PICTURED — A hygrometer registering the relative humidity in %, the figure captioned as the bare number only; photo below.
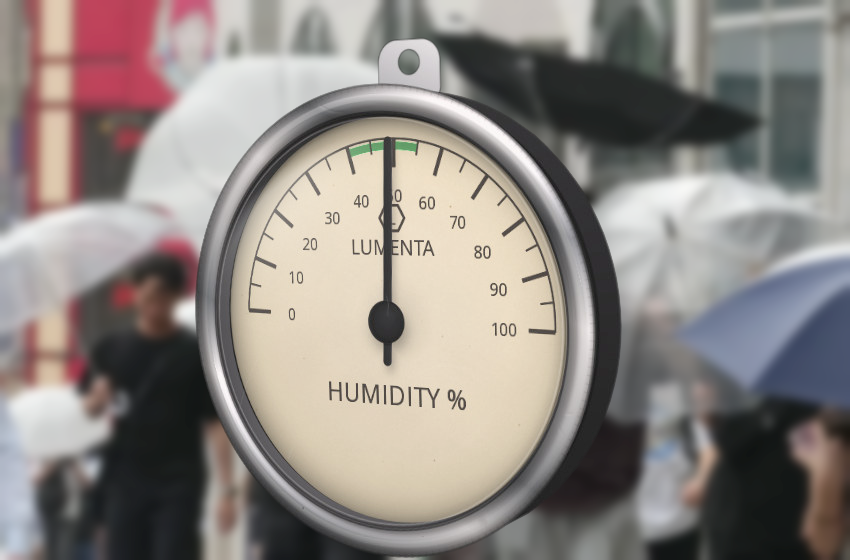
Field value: 50
